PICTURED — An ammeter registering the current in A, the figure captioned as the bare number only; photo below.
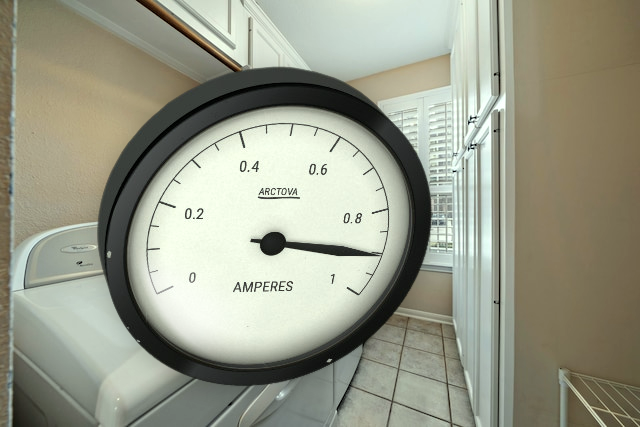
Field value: 0.9
